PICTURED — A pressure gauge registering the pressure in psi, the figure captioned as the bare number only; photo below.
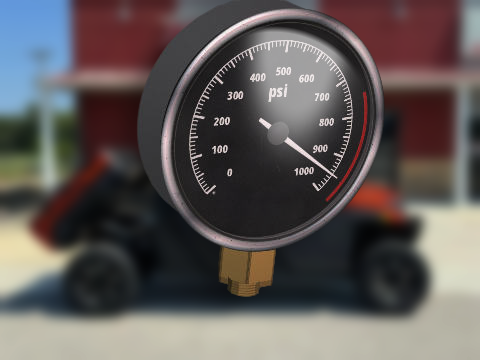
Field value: 950
